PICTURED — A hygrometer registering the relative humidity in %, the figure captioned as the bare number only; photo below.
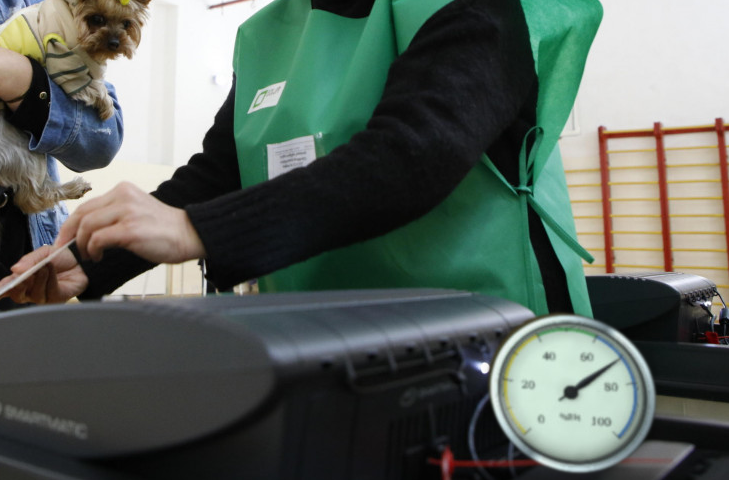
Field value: 70
